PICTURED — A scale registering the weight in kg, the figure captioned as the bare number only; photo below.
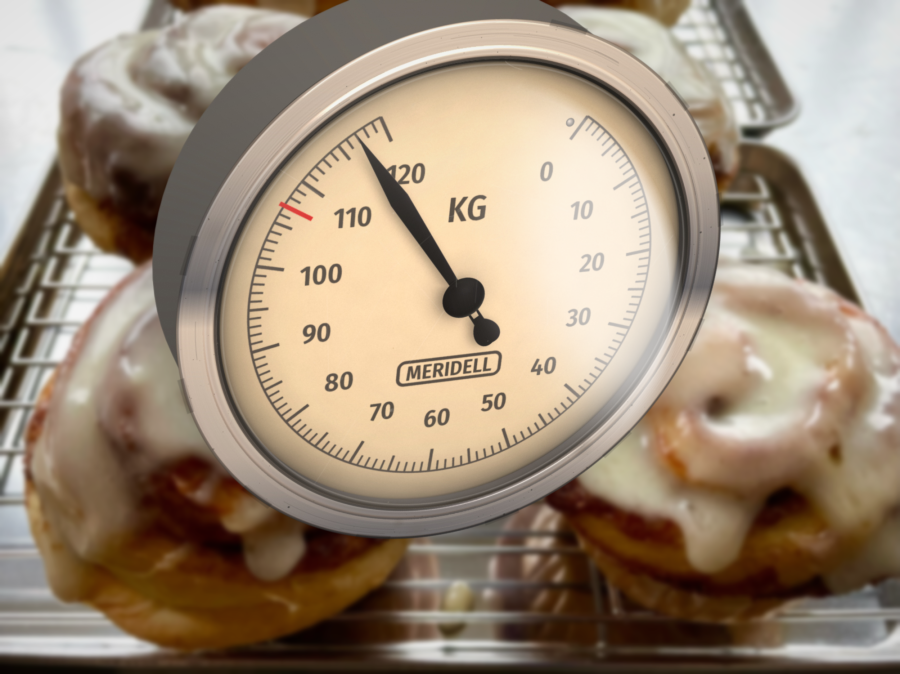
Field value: 117
